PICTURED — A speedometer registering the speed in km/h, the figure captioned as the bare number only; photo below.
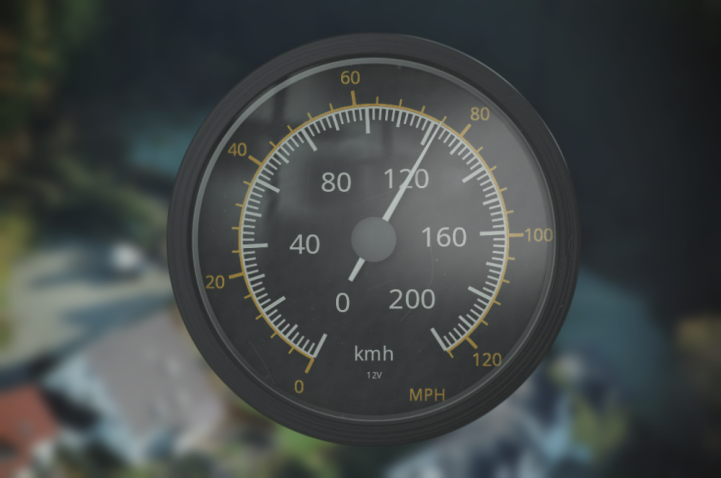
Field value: 122
